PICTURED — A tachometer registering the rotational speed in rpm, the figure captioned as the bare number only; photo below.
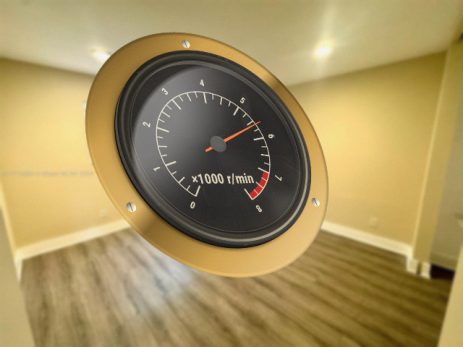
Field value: 5625
